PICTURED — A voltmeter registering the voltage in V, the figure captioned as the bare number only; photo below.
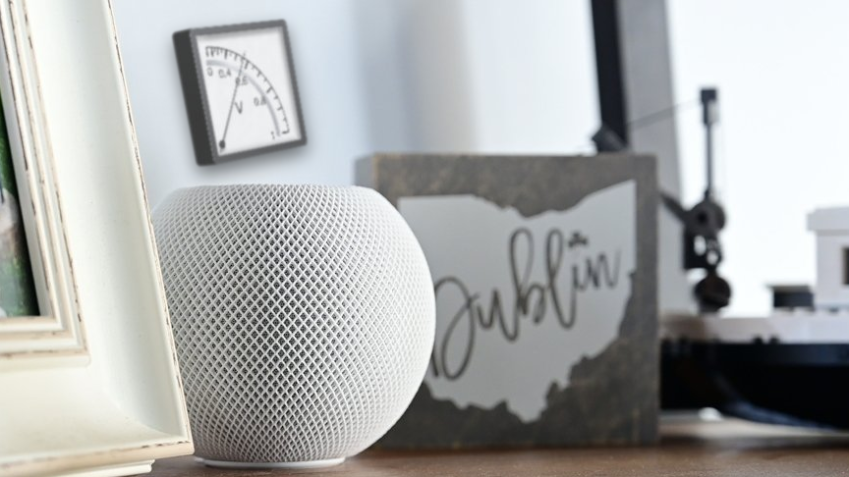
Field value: 0.55
